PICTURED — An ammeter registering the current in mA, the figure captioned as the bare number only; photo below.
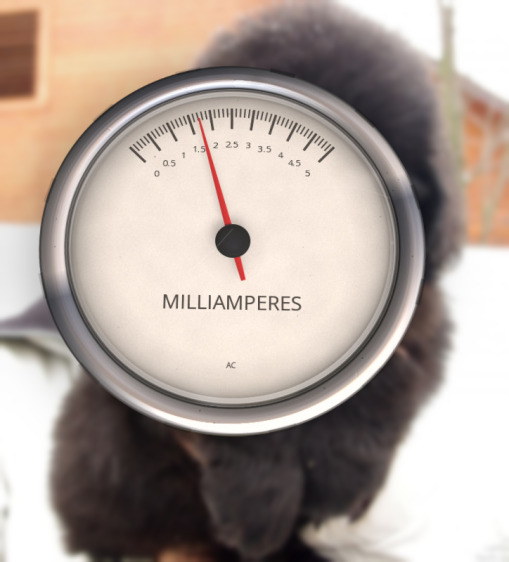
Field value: 1.7
